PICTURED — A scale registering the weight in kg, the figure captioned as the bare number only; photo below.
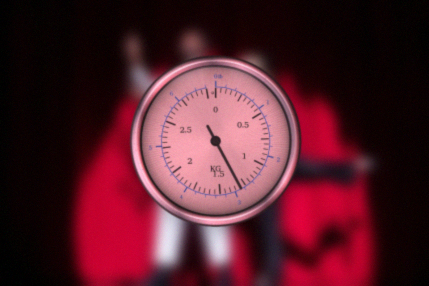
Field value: 1.3
